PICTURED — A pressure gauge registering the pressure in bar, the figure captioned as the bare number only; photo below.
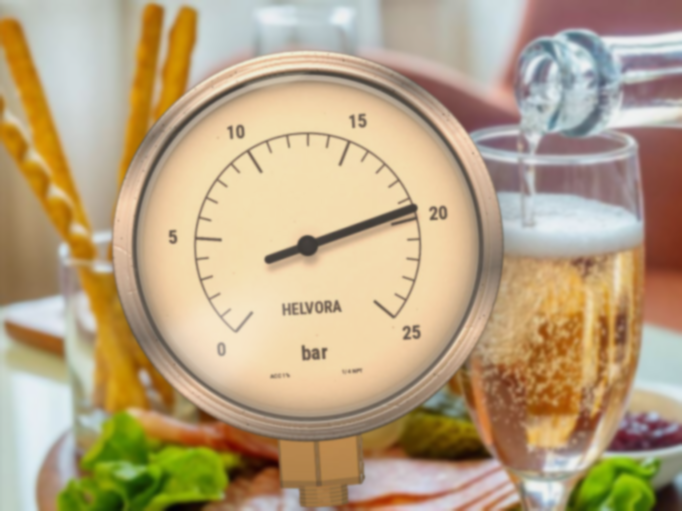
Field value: 19.5
